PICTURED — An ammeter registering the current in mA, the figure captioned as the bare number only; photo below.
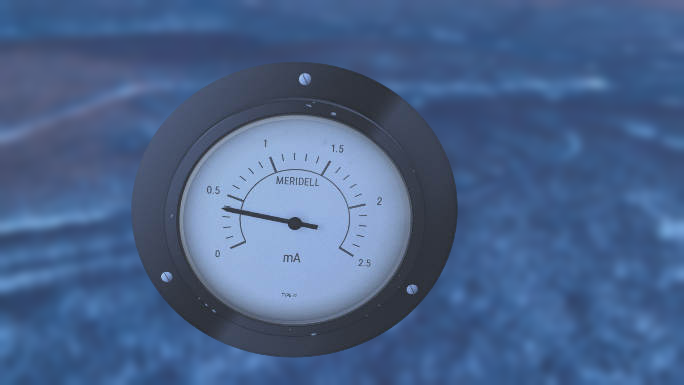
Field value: 0.4
